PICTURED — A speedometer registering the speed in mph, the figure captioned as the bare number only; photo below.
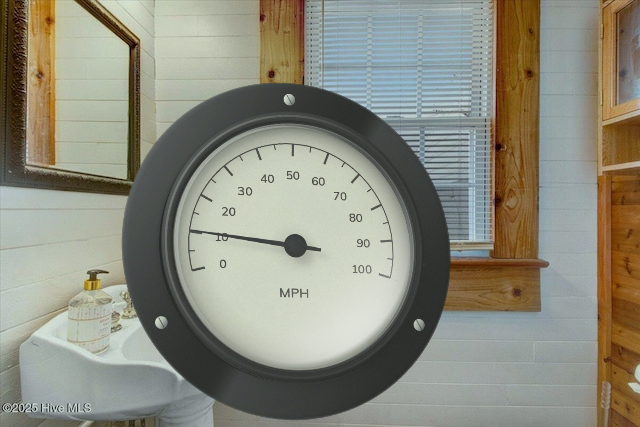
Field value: 10
